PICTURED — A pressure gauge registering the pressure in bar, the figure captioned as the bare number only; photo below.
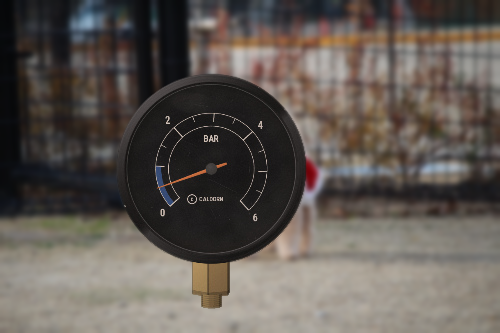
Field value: 0.5
